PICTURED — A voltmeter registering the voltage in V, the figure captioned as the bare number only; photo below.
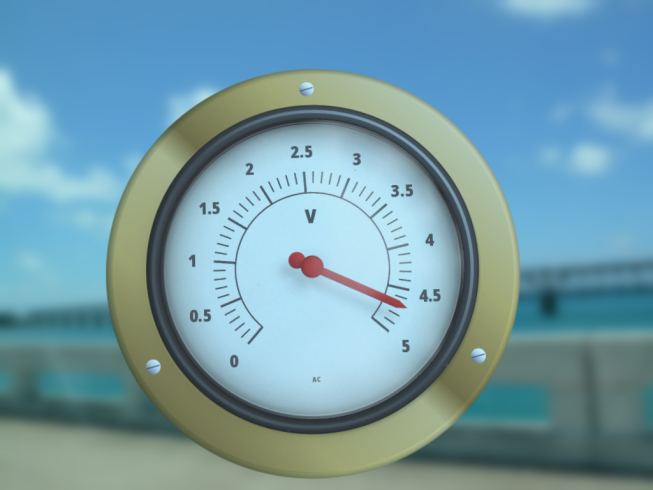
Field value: 4.7
